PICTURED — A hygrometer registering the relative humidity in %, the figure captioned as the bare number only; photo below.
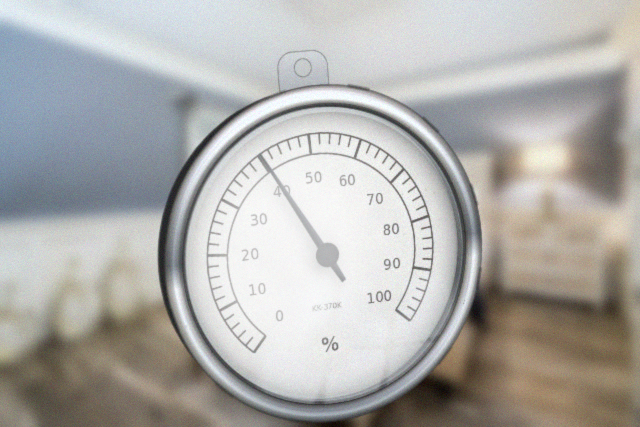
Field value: 40
